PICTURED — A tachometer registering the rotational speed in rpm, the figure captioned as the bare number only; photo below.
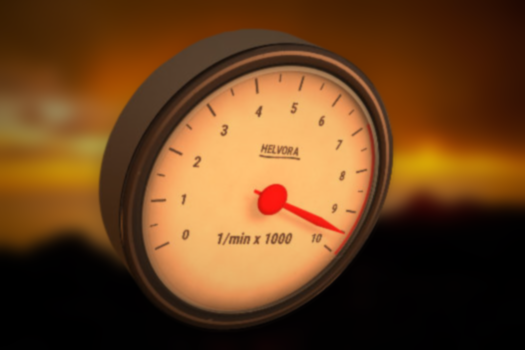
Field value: 9500
